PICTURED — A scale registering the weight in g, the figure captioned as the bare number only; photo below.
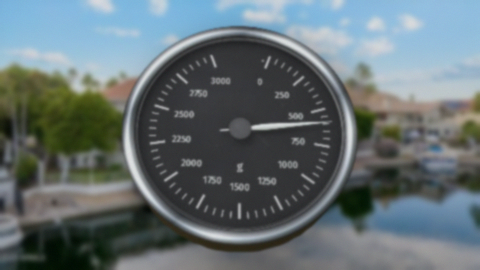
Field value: 600
